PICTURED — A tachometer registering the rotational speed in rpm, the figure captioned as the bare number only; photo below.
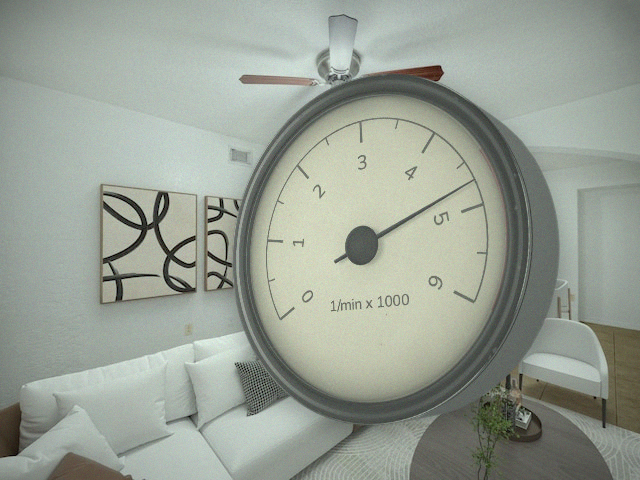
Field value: 4750
